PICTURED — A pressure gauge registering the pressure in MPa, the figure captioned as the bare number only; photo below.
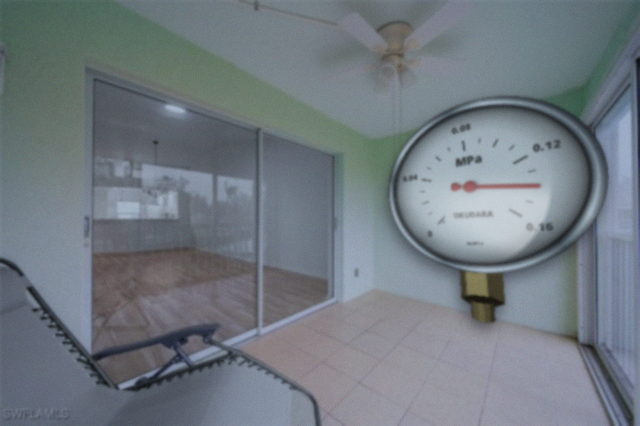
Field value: 0.14
